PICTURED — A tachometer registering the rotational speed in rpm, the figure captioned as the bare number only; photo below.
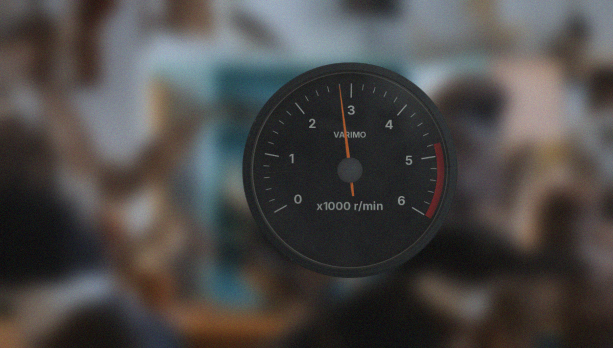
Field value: 2800
